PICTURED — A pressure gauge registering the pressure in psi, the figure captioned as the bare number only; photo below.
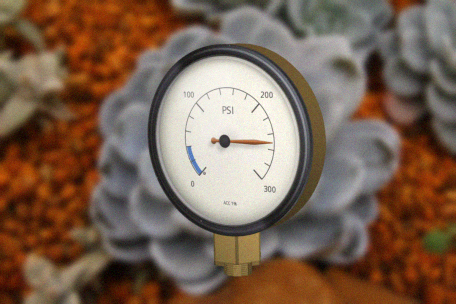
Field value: 250
